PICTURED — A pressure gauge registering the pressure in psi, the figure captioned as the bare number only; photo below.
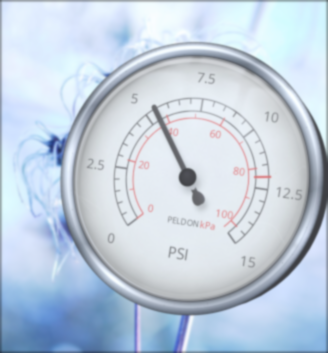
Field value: 5.5
